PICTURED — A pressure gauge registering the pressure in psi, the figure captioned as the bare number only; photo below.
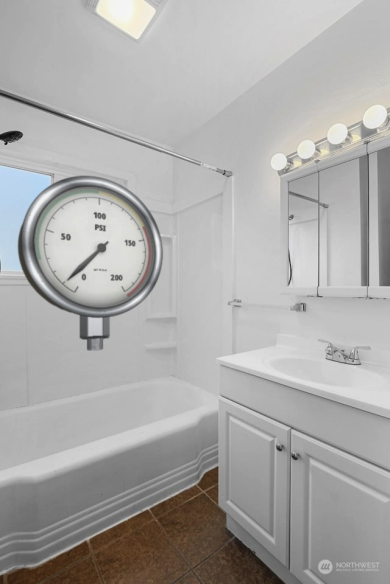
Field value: 10
